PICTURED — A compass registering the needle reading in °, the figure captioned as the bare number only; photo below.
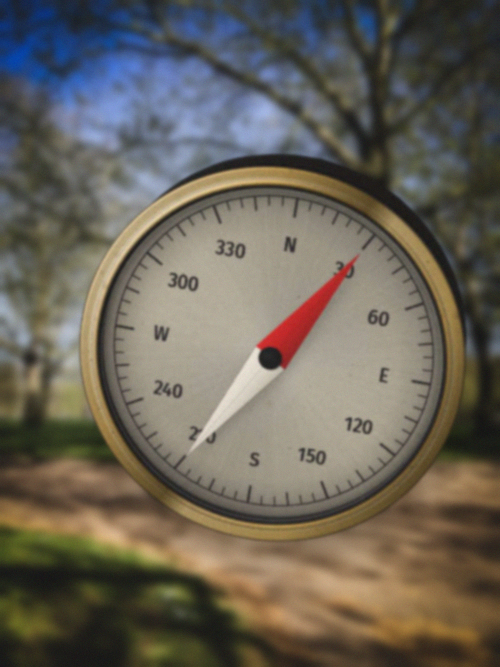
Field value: 30
